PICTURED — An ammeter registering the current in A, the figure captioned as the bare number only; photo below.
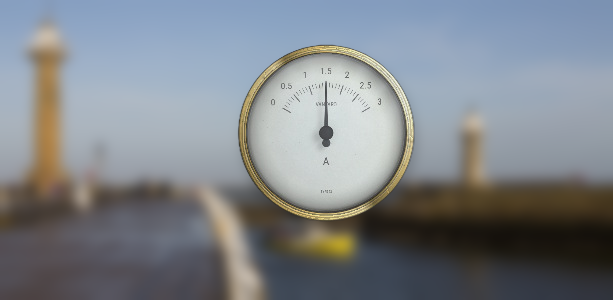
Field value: 1.5
